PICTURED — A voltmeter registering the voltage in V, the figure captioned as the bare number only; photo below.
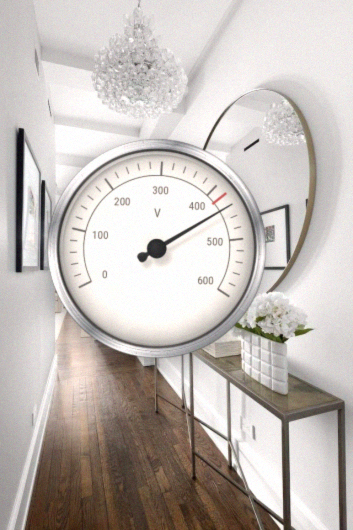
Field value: 440
